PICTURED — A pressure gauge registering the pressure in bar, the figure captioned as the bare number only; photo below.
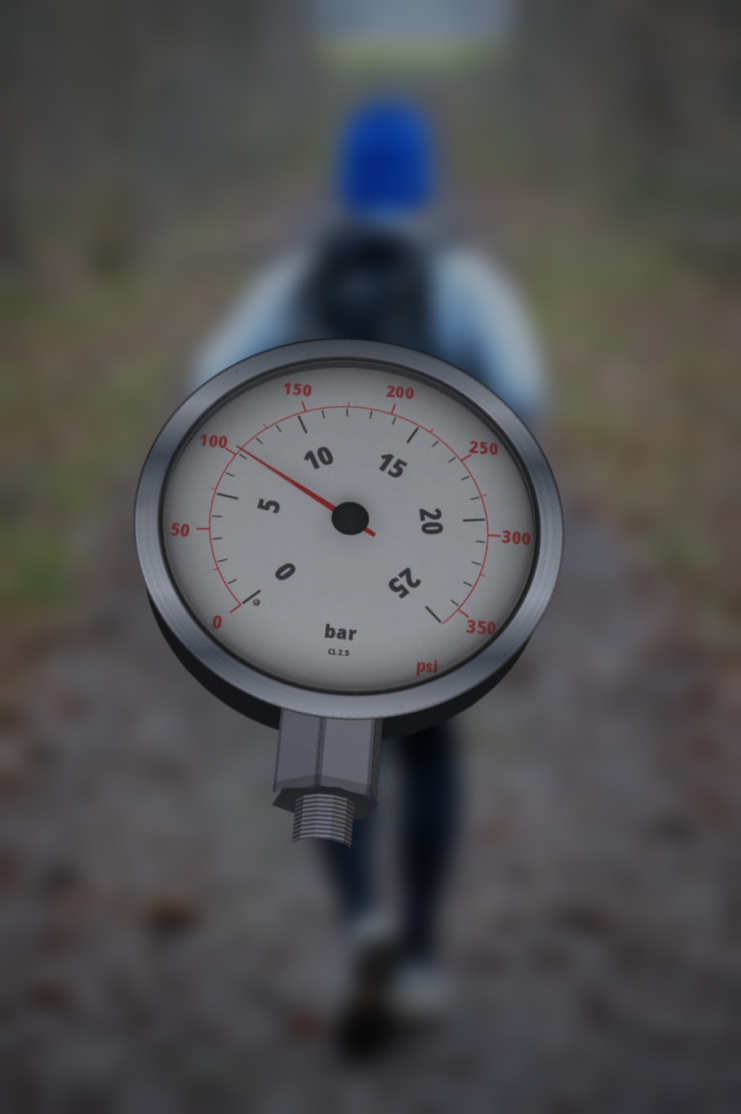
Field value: 7
